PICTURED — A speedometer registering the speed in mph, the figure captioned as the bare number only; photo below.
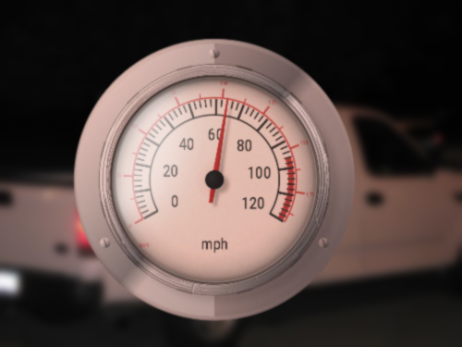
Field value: 64
